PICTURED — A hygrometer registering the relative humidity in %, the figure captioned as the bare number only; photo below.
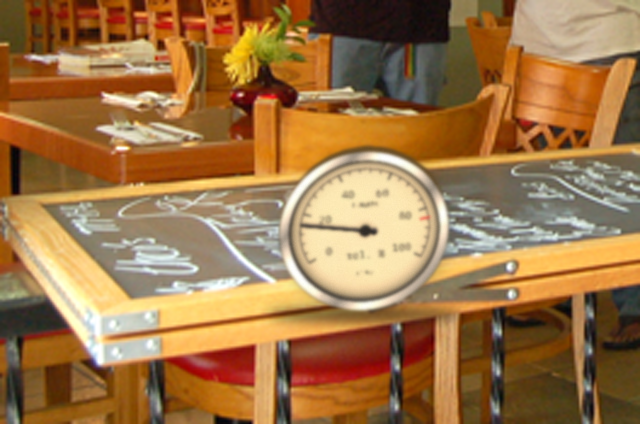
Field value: 16
